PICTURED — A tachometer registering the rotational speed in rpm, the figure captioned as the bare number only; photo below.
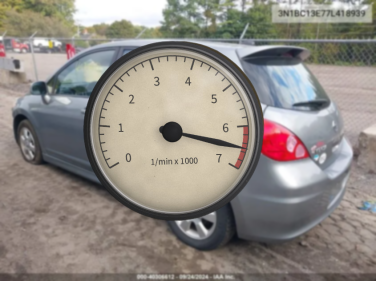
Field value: 6500
